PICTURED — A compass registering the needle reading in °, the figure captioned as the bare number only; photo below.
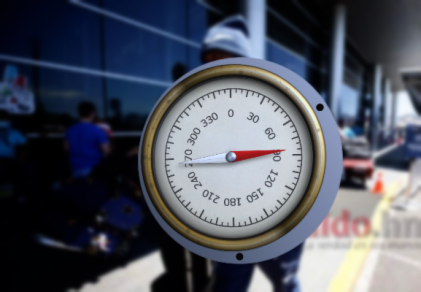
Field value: 85
